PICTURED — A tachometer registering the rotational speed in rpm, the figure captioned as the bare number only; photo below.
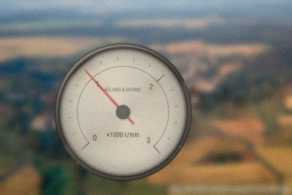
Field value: 1000
